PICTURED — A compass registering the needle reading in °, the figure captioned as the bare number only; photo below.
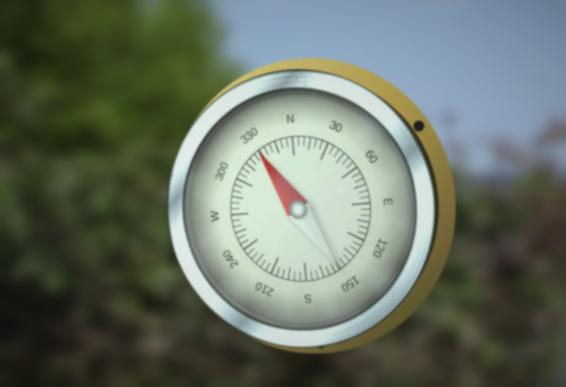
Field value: 330
